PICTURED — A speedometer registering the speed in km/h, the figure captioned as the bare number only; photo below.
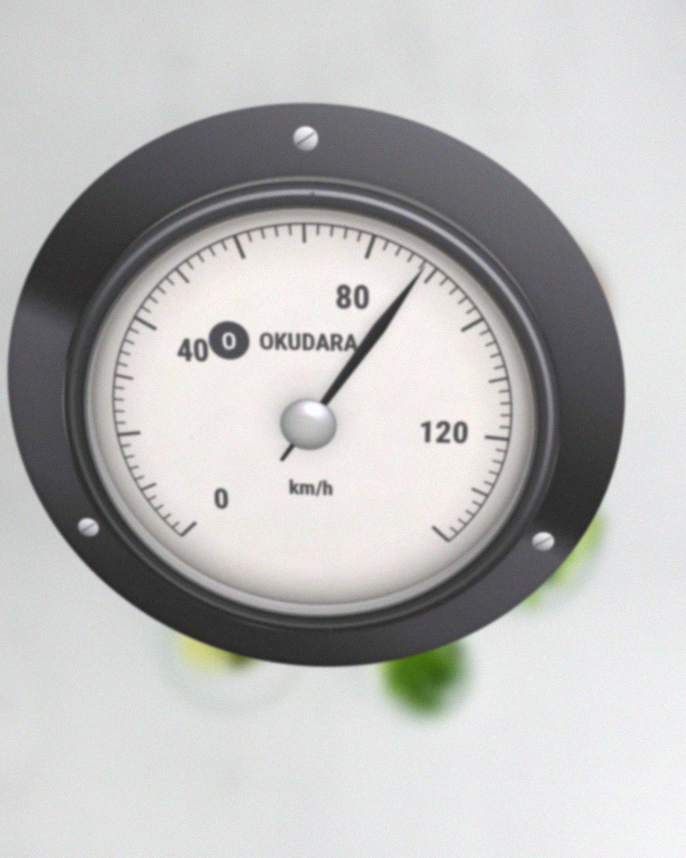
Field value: 88
